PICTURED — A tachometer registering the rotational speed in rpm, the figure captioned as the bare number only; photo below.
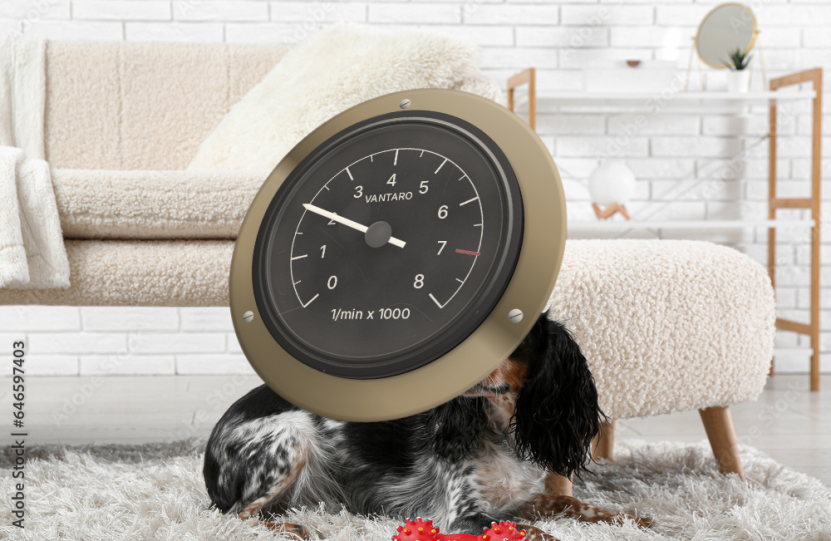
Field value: 2000
